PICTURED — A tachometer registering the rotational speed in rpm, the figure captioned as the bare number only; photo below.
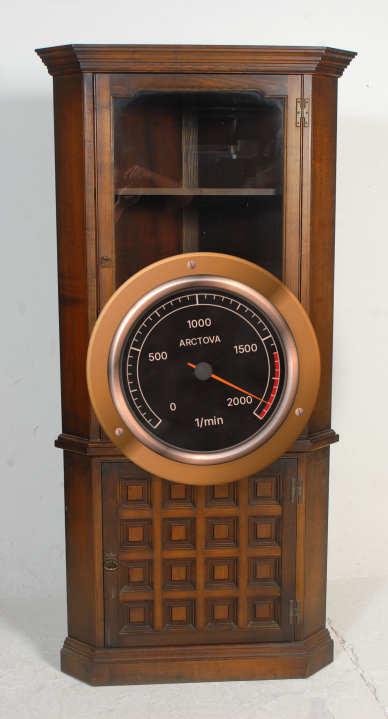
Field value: 1900
